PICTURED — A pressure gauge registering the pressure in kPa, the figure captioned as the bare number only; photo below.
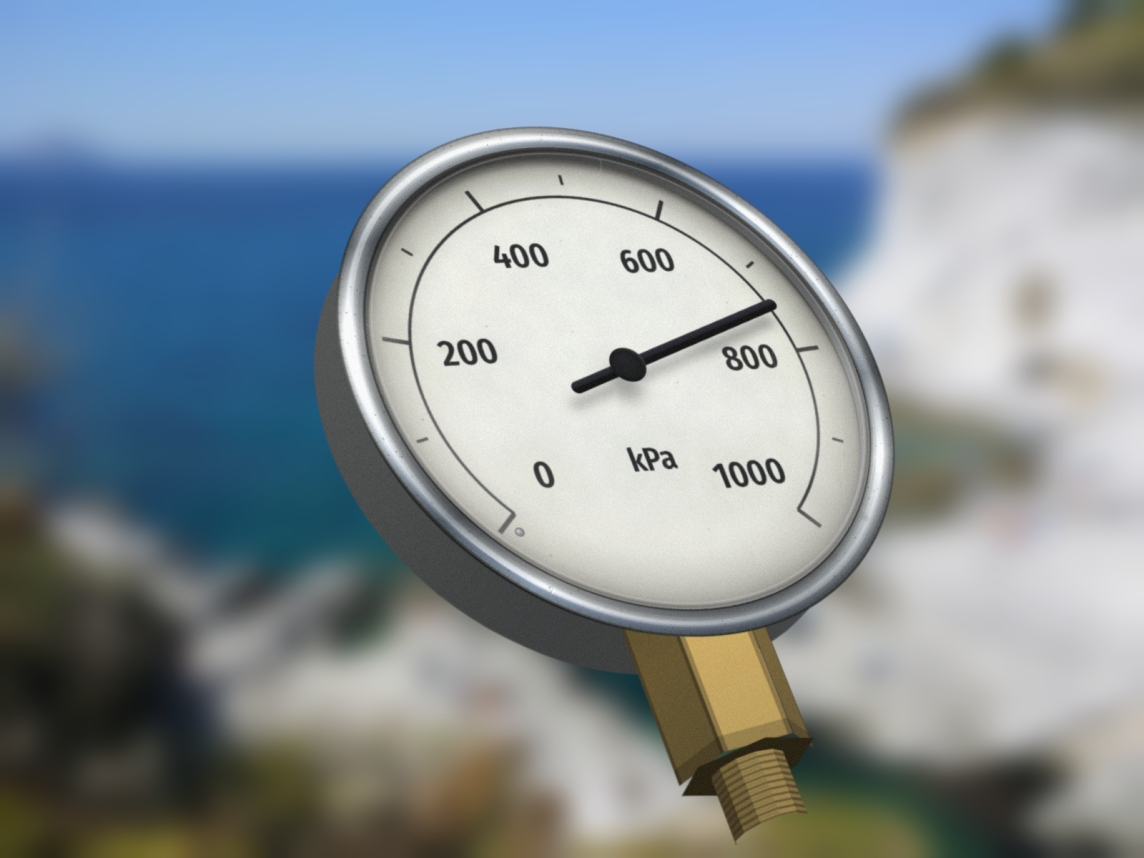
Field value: 750
